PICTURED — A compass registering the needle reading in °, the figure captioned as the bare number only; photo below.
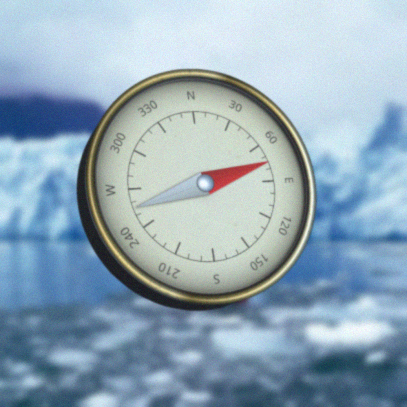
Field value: 75
